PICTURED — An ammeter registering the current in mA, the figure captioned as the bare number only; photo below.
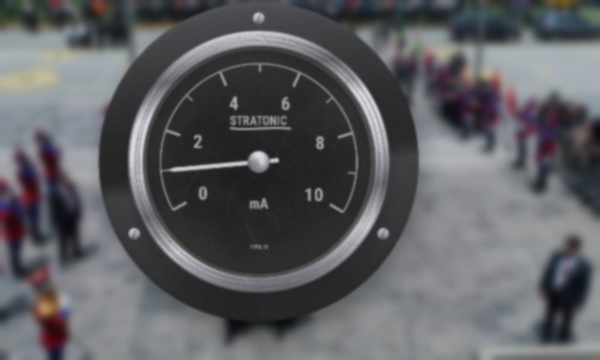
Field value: 1
